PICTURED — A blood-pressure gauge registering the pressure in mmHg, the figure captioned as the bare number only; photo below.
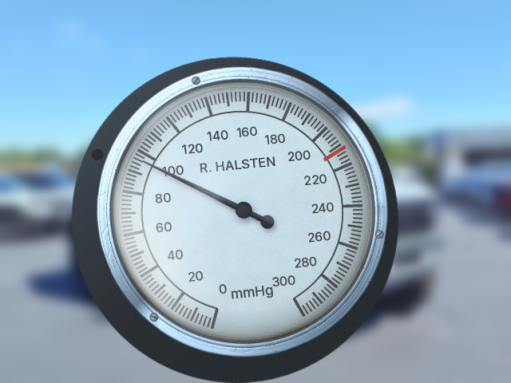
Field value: 96
